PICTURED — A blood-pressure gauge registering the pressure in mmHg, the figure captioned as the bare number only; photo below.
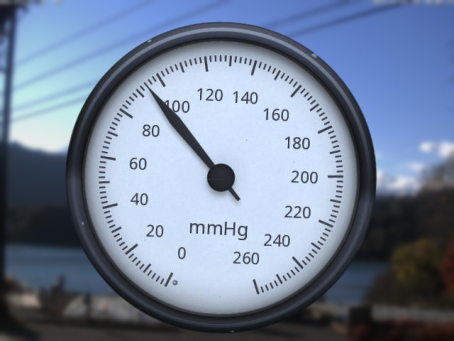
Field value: 94
